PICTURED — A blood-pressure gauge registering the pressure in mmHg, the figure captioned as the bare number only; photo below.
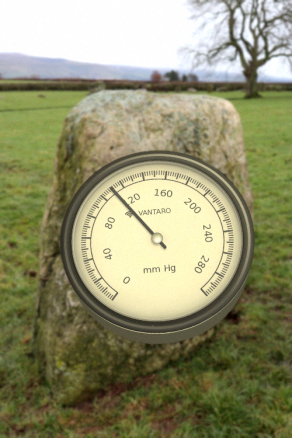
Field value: 110
